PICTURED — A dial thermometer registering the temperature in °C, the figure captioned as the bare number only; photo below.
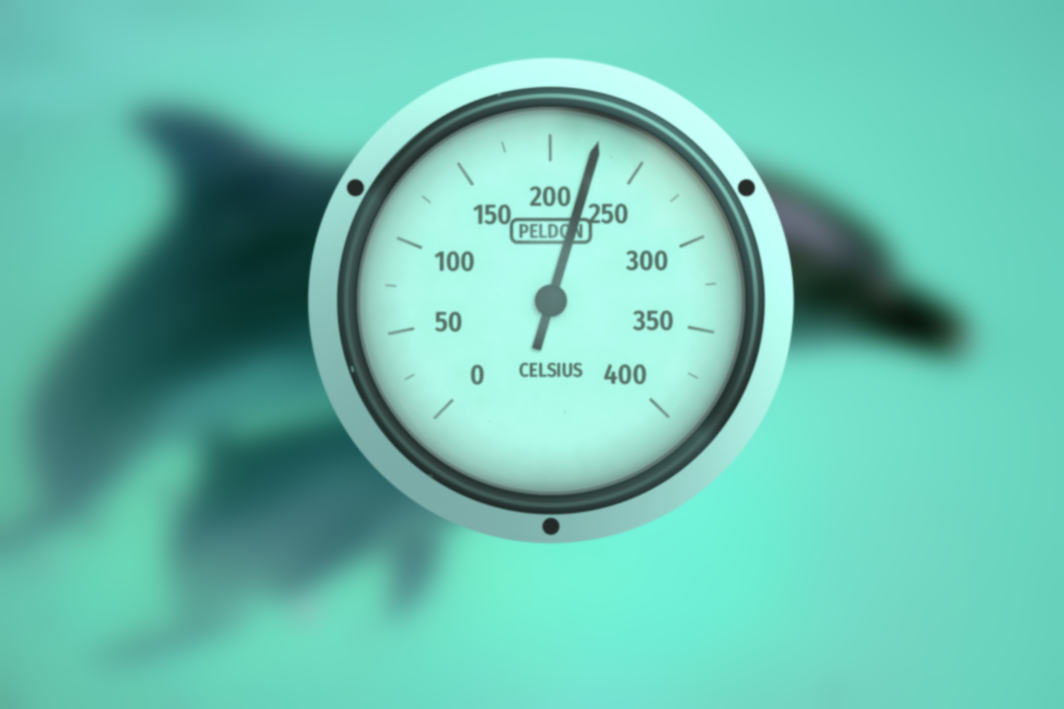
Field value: 225
